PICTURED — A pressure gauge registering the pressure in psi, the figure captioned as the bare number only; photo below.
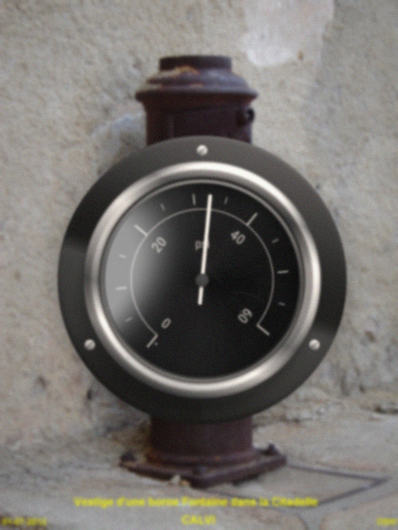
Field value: 32.5
